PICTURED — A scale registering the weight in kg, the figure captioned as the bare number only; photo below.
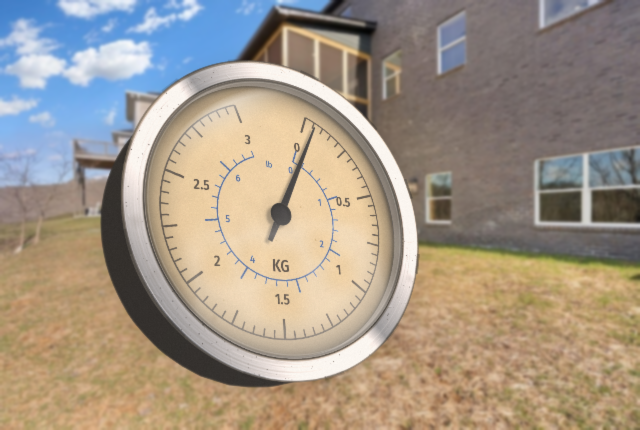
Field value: 0.05
